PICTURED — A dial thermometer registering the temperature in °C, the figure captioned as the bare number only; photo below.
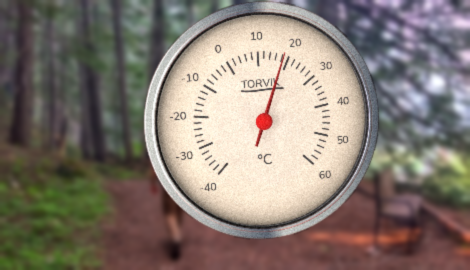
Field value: 18
